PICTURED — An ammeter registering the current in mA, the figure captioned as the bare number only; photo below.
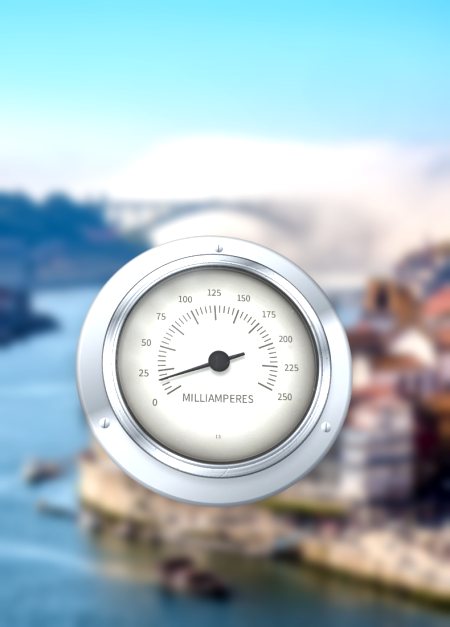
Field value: 15
